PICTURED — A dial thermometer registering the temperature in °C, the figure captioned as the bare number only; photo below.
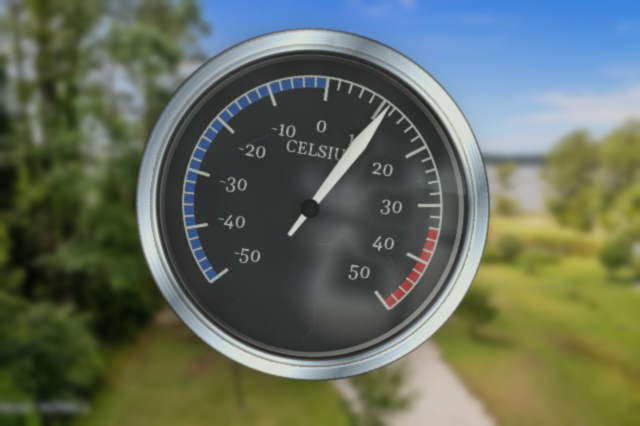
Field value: 11
